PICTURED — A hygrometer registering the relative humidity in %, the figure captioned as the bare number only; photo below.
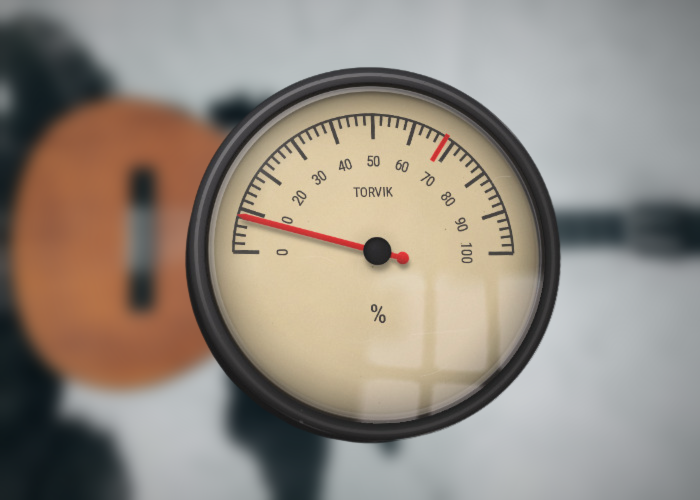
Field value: 8
